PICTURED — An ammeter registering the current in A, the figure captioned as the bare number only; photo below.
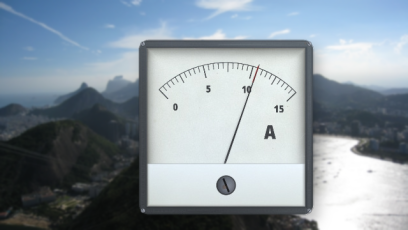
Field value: 10.5
